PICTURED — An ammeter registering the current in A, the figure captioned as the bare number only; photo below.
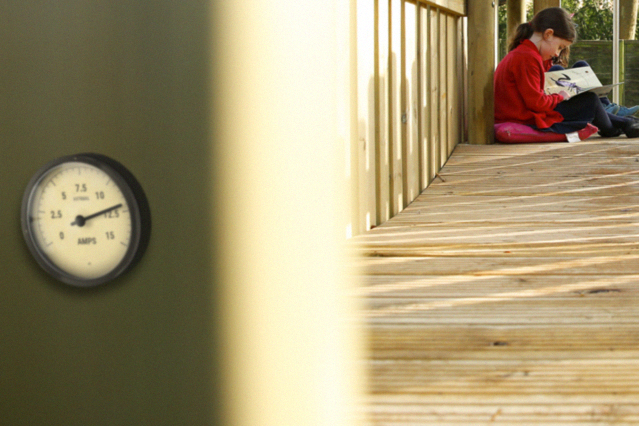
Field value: 12
